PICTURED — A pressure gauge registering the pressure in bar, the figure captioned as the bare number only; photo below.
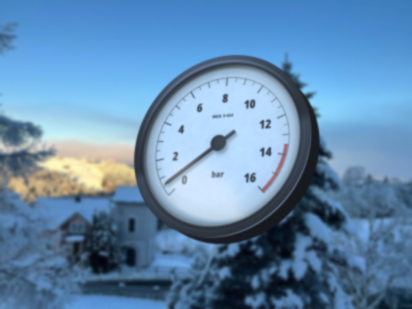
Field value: 0.5
